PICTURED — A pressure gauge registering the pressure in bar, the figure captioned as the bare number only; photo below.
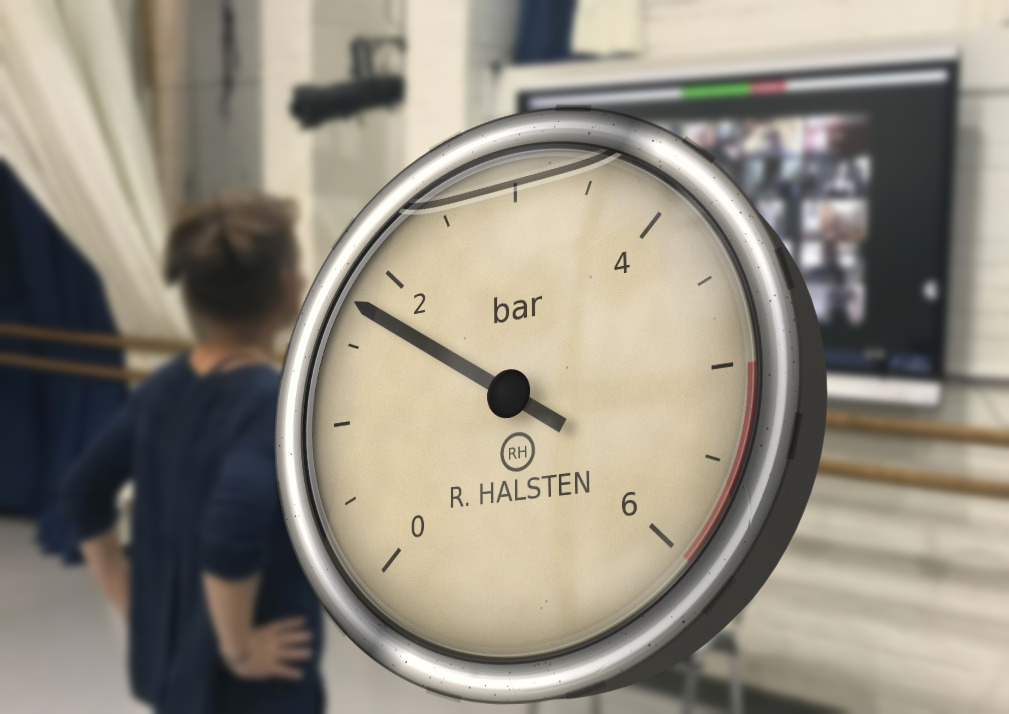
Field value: 1.75
